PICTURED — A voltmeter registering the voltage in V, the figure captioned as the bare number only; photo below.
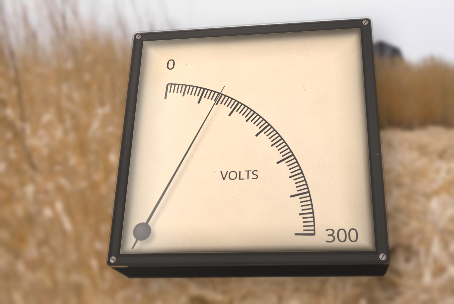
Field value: 75
